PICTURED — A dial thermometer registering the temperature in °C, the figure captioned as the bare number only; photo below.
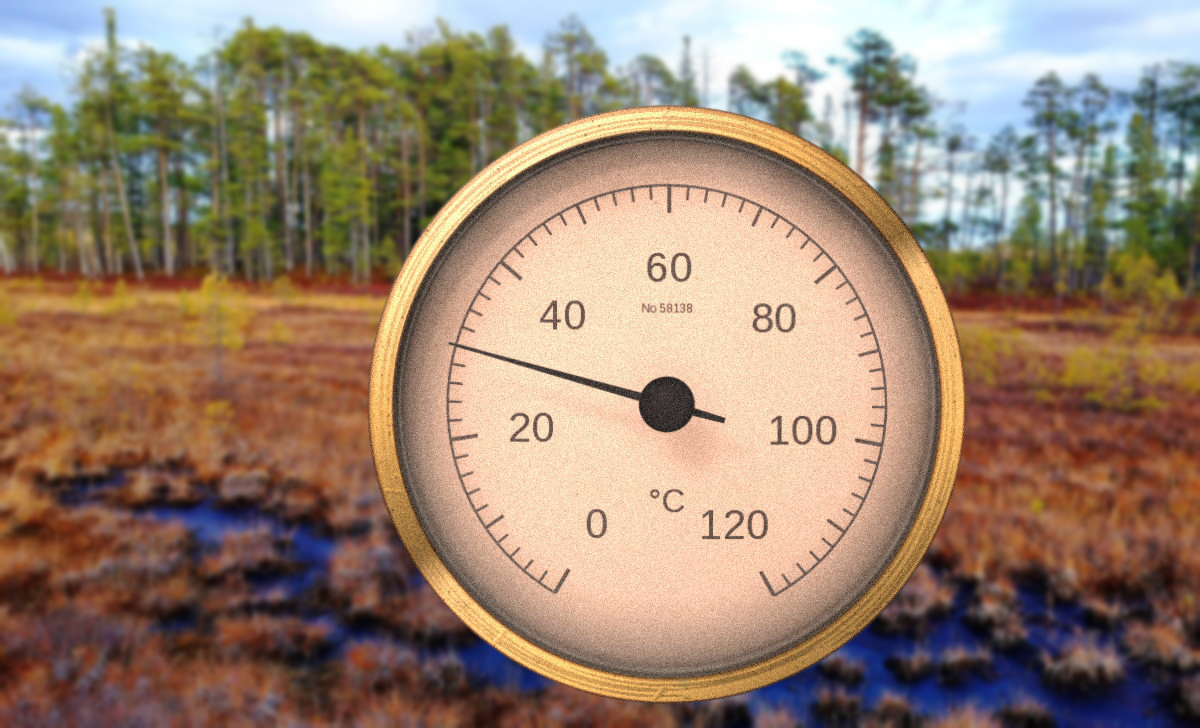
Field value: 30
